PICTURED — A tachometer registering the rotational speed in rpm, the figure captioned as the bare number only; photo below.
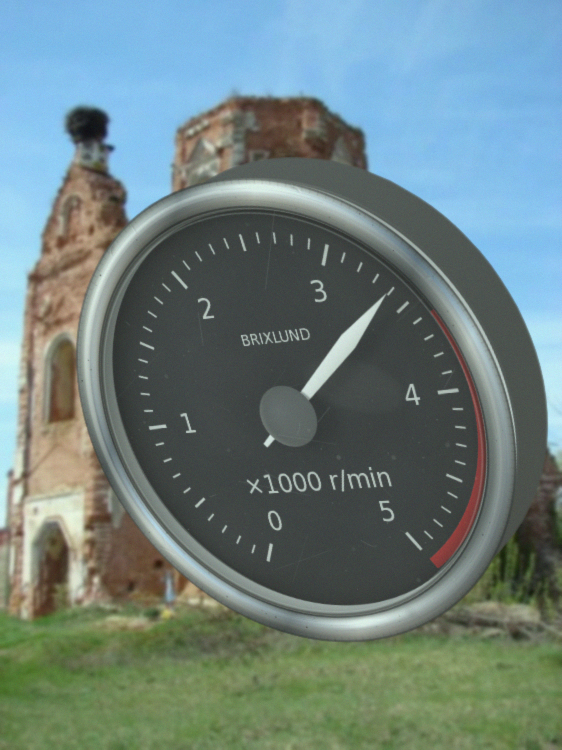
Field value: 3400
